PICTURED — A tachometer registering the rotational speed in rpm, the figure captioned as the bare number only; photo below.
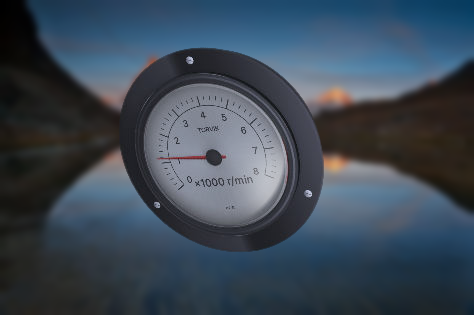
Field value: 1200
